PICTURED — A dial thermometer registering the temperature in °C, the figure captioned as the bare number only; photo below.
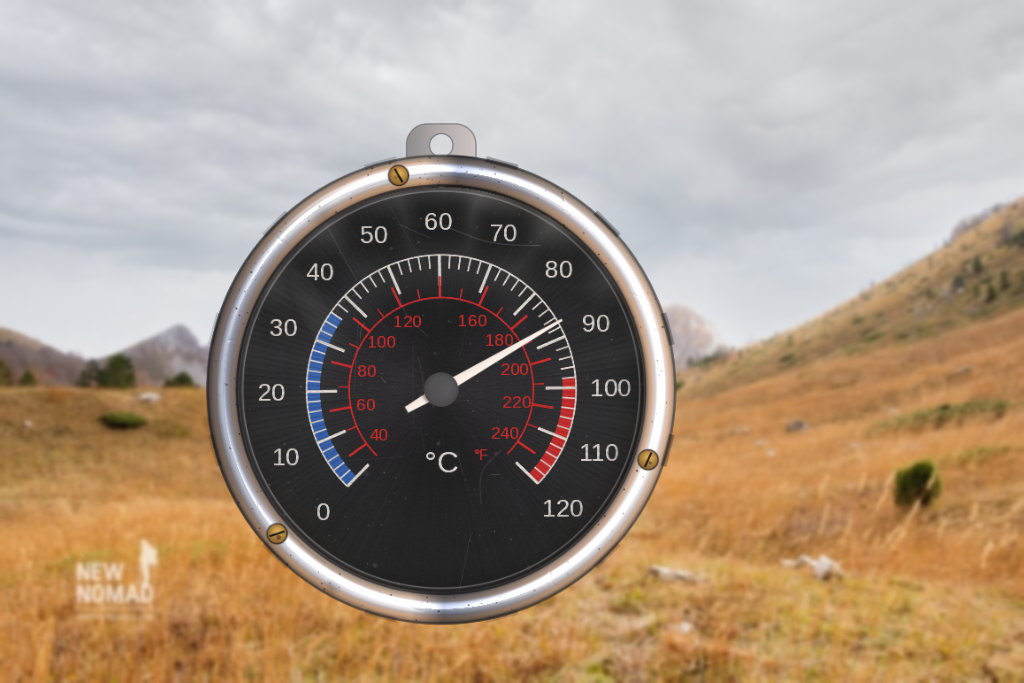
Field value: 87
